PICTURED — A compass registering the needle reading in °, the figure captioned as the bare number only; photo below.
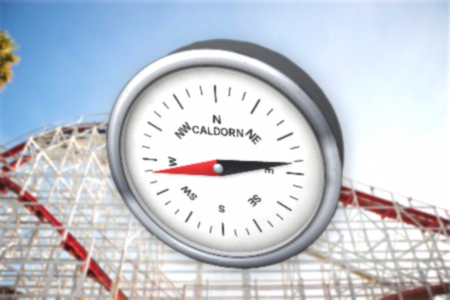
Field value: 260
